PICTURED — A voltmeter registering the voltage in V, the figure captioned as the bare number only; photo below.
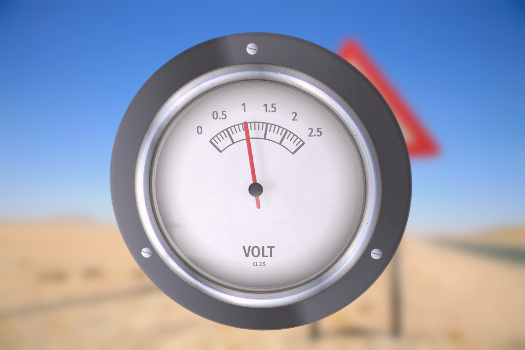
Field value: 1
